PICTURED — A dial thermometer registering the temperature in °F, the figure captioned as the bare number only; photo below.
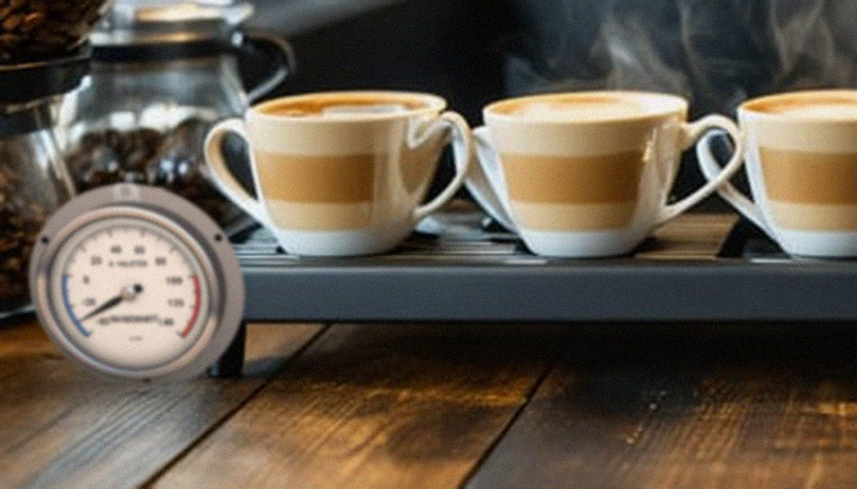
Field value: -30
